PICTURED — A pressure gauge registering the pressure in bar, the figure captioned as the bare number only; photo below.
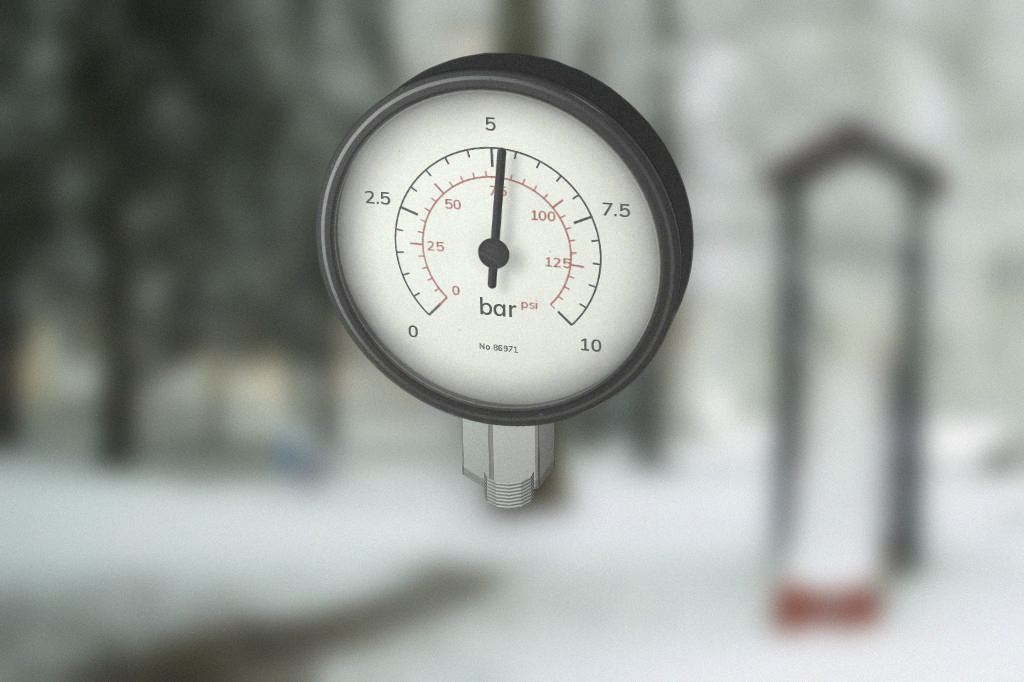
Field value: 5.25
